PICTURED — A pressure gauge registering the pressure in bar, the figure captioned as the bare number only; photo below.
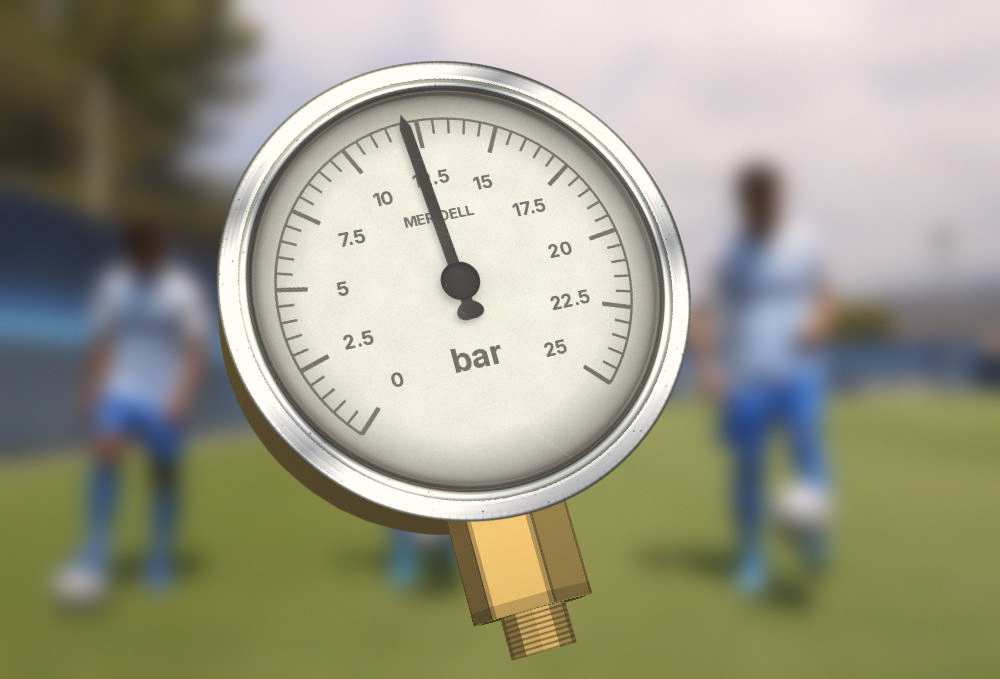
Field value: 12
